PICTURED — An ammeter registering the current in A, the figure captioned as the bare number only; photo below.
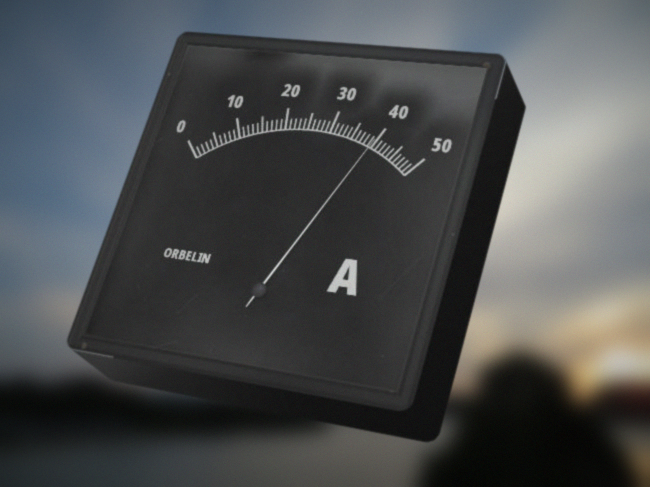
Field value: 40
